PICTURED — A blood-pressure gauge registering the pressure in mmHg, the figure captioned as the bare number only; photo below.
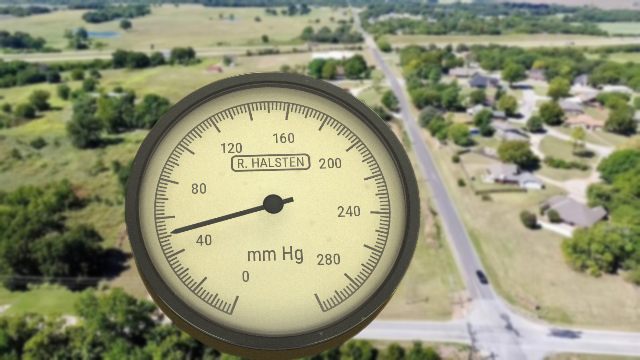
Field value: 50
